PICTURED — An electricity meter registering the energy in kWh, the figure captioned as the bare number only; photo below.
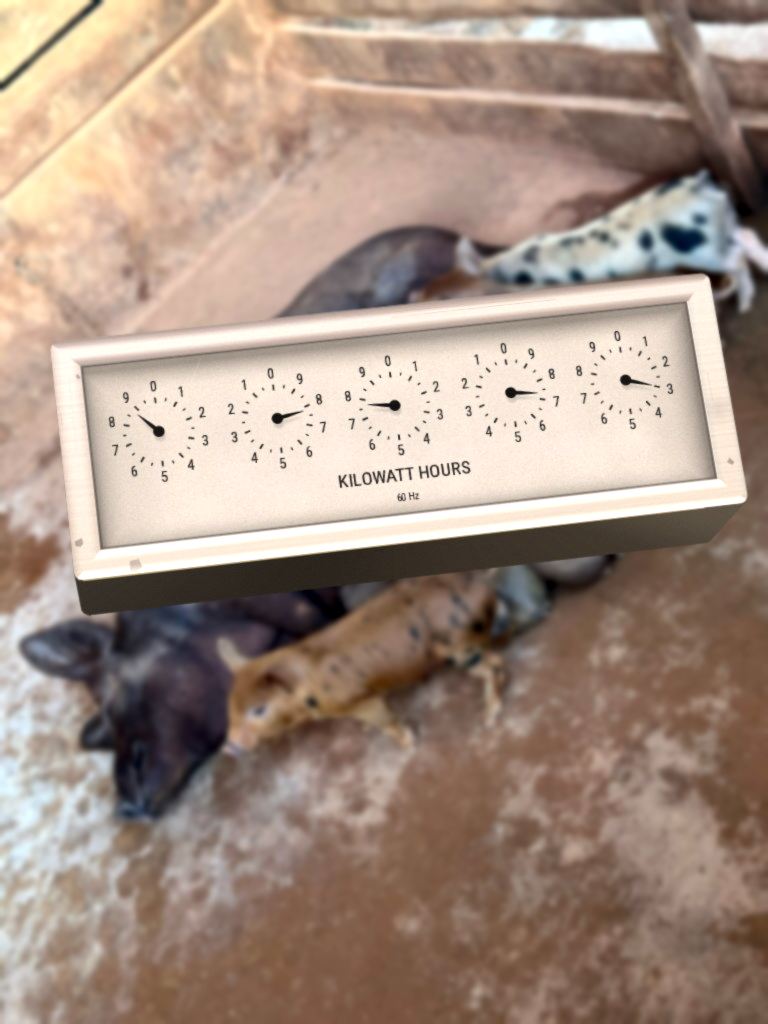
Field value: 87773
